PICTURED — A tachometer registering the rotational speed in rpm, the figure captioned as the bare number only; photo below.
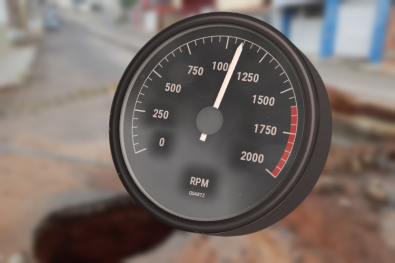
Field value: 1100
